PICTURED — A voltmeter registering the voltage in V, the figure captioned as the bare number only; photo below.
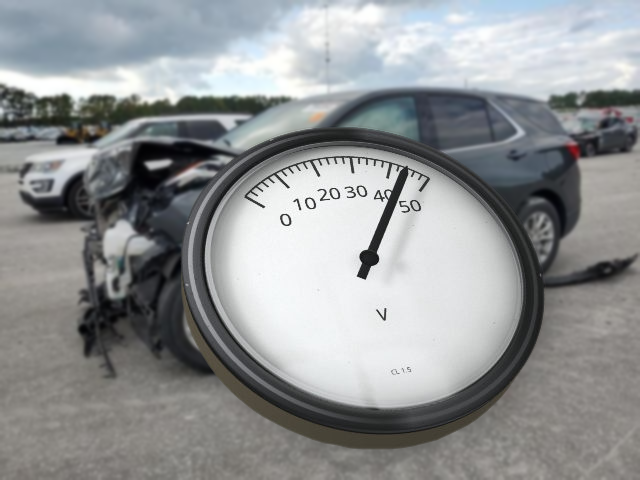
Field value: 44
